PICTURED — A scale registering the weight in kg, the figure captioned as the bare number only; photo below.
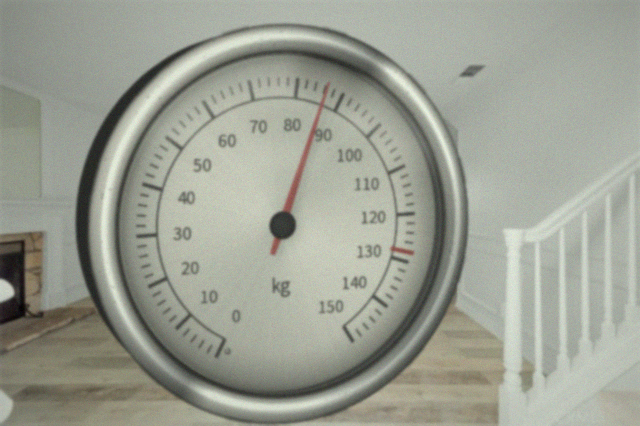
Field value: 86
